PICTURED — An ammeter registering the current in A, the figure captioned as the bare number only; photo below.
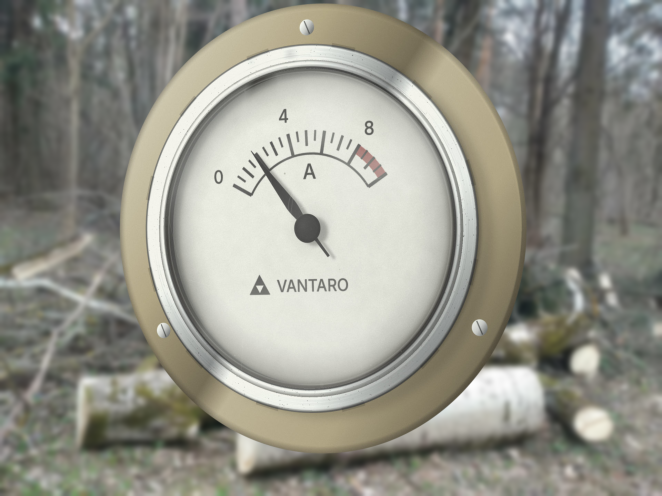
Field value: 2
